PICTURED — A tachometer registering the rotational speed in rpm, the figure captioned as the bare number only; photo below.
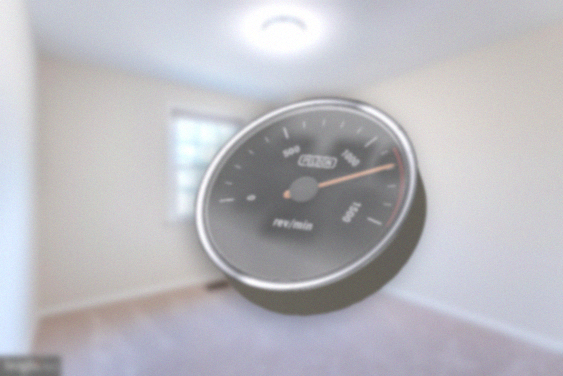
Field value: 1200
